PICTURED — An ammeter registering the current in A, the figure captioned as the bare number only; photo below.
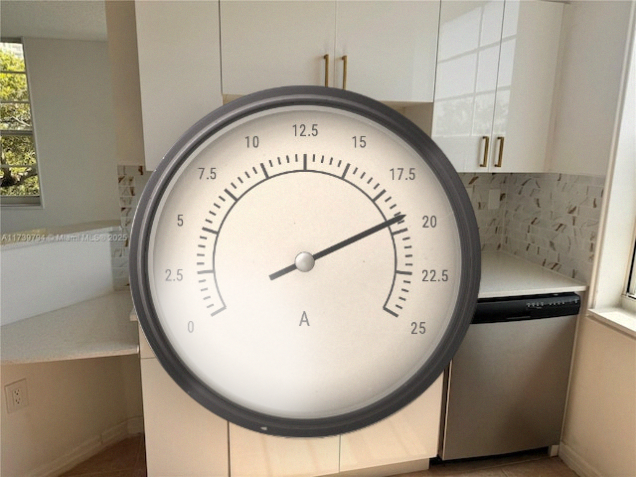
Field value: 19.25
